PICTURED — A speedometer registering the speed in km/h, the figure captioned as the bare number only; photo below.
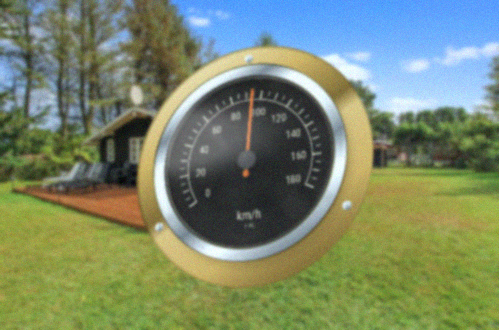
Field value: 95
